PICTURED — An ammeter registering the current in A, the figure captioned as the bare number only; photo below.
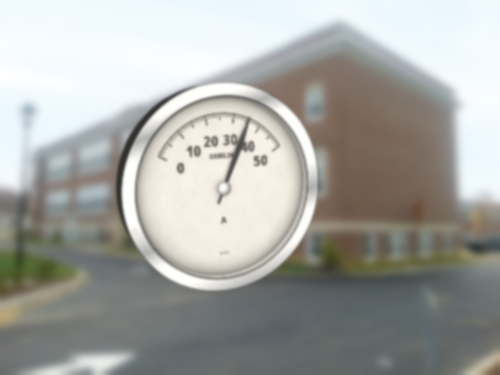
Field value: 35
